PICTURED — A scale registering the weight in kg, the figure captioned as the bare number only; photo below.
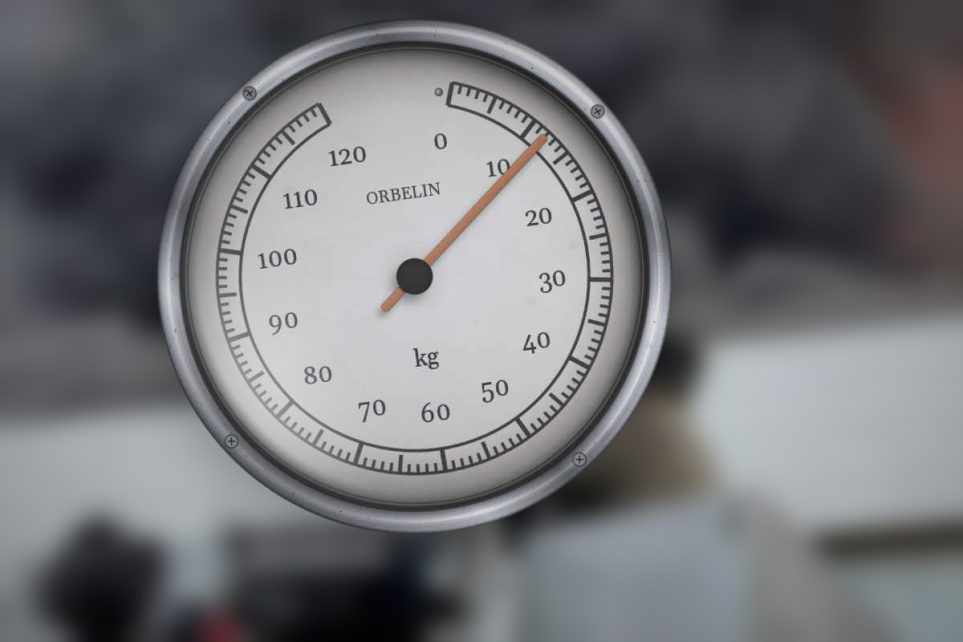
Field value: 12
